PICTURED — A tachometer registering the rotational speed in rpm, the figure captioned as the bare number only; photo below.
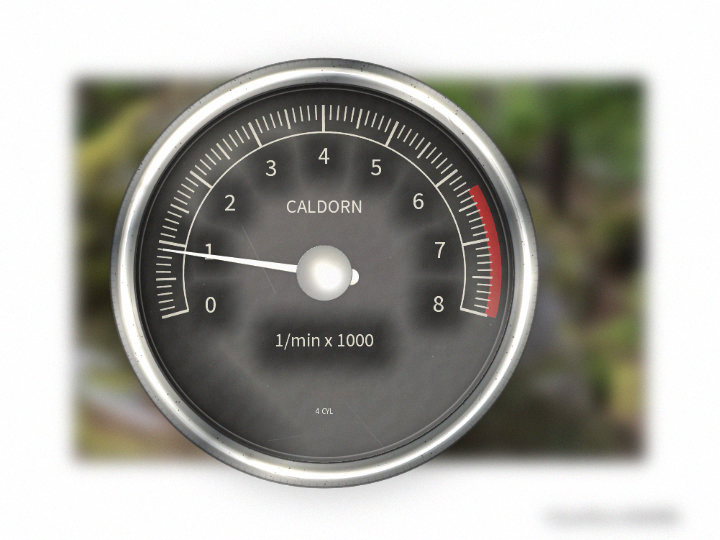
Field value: 900
